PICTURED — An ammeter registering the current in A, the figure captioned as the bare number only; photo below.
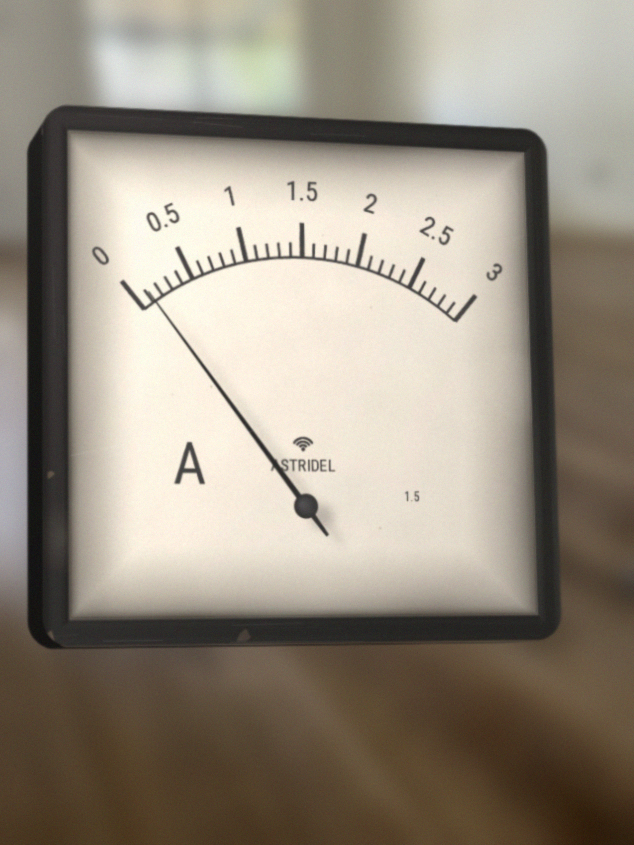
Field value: 0.1
